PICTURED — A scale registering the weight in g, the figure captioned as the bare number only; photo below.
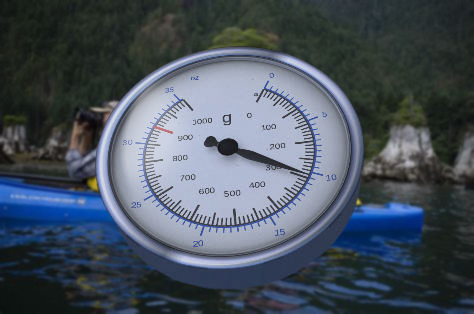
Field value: 300
